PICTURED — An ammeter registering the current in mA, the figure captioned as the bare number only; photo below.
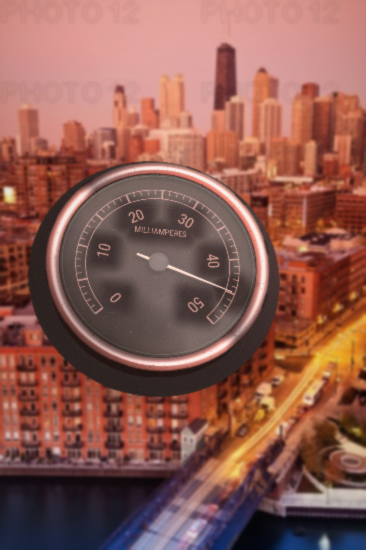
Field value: 45
